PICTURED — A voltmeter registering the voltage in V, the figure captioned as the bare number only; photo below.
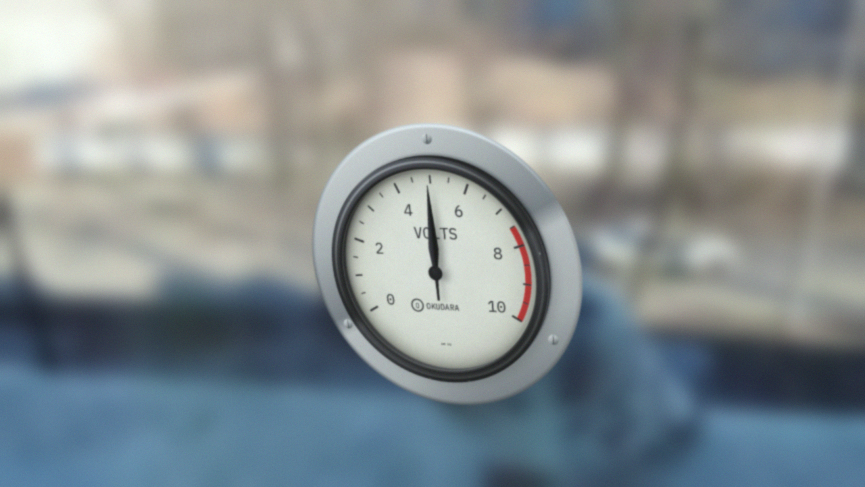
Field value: 5
